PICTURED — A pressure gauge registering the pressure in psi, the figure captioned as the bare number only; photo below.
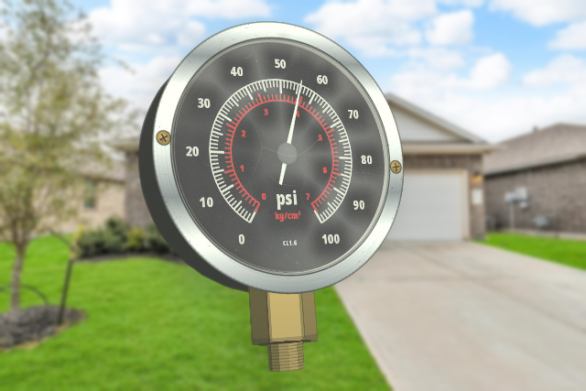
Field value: 55
